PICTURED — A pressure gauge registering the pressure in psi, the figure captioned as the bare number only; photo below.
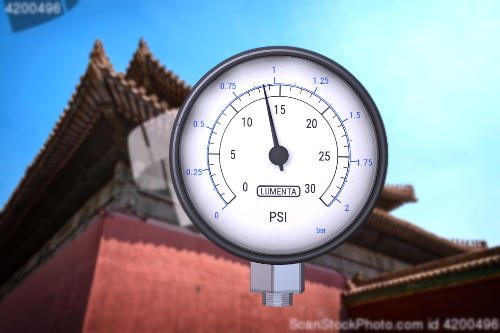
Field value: 13.5
